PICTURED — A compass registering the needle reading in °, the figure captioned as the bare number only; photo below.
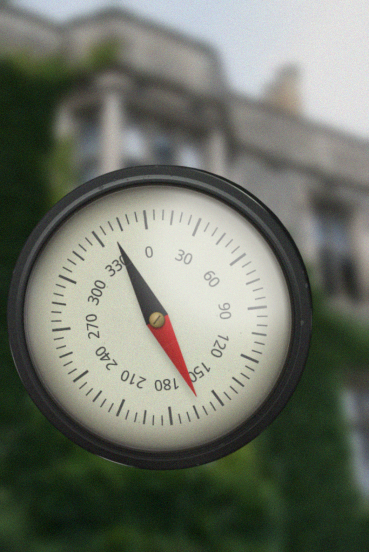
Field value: 160
